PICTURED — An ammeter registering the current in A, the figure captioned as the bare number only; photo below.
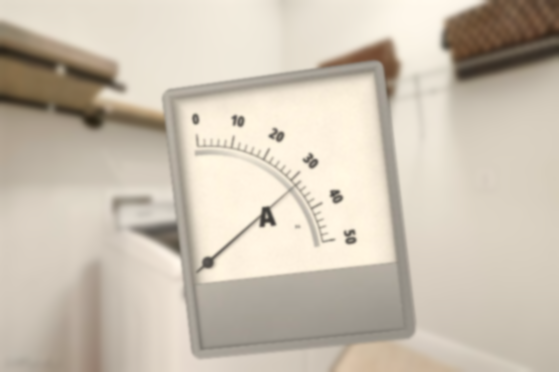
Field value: 32
